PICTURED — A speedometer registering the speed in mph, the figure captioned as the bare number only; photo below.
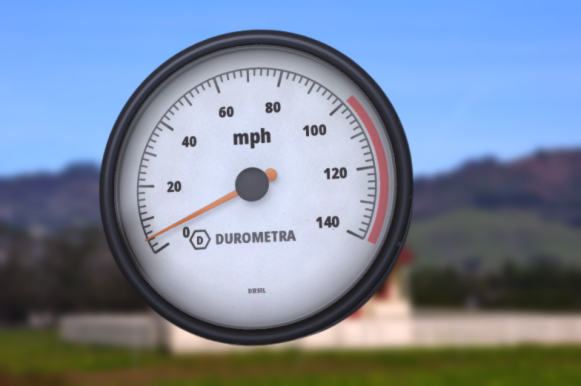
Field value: 4
